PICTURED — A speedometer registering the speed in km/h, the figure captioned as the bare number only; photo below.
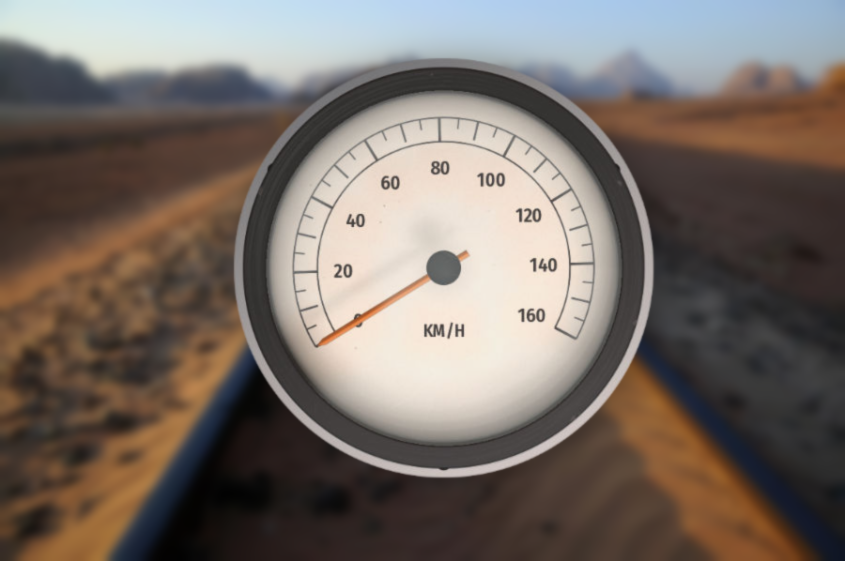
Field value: 0
